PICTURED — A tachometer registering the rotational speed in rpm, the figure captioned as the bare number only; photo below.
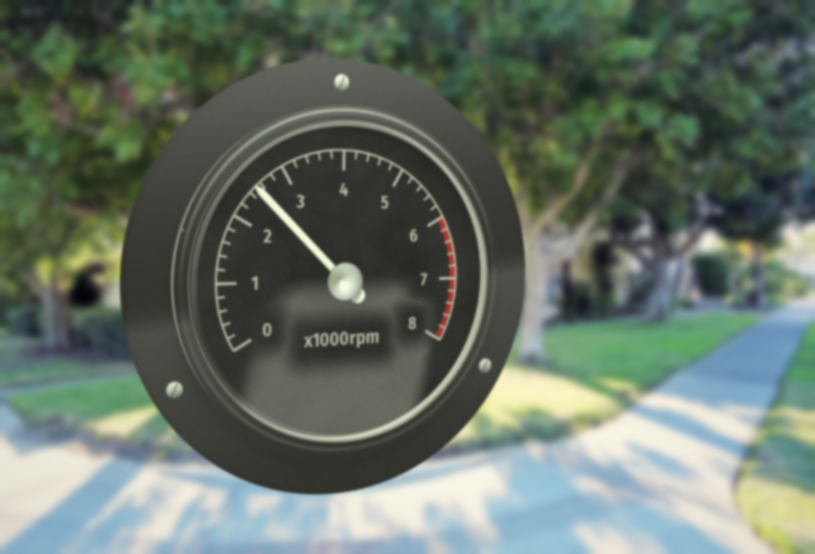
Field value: 2500
